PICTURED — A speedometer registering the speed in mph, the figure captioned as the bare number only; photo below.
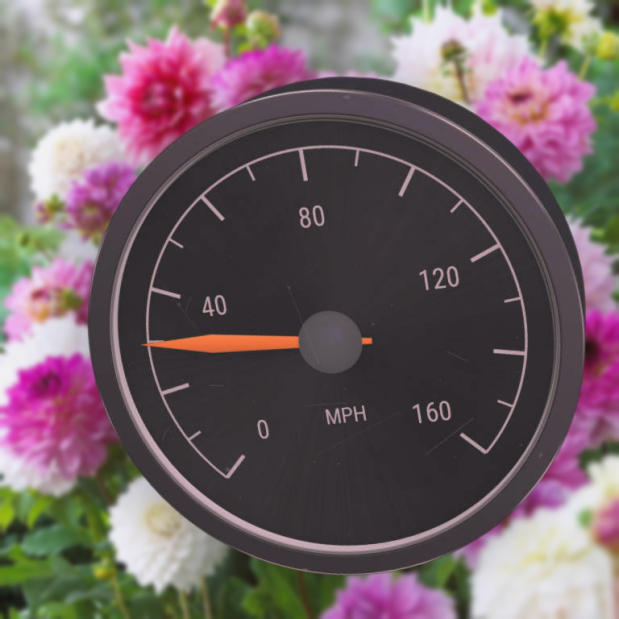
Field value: 30
